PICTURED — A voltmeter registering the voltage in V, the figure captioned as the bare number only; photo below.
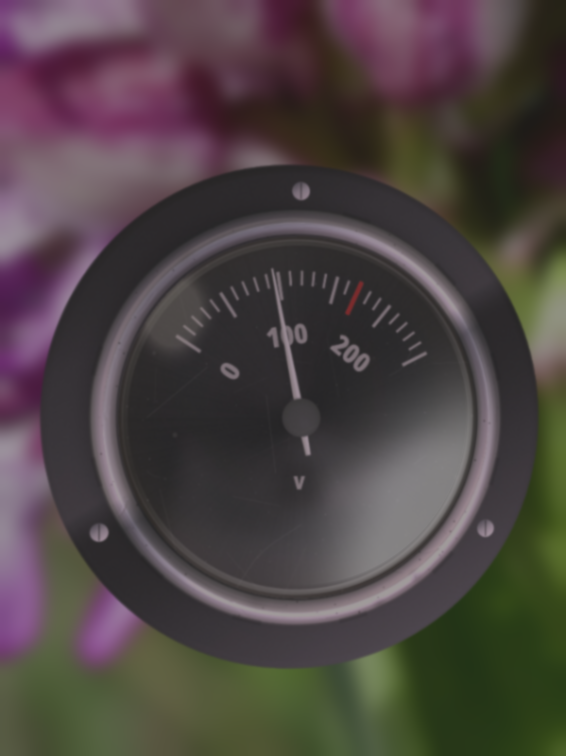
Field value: 95
